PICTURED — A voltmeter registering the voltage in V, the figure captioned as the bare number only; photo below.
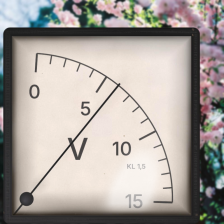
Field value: 6
